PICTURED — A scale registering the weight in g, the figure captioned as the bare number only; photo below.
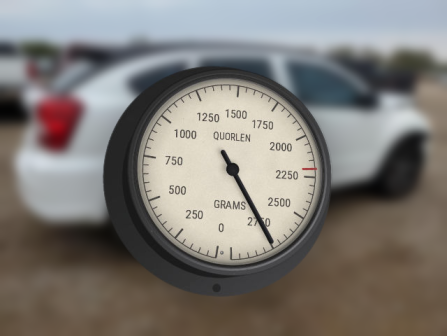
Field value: 2750
